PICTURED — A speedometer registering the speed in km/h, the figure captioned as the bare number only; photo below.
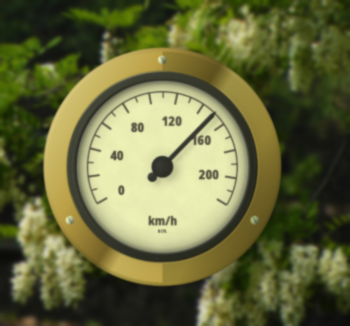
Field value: 150
